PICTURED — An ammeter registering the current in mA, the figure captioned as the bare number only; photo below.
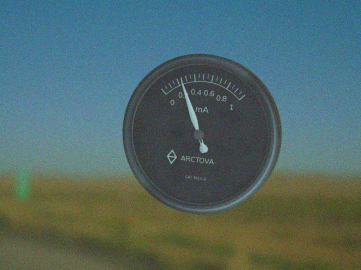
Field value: 0.25
